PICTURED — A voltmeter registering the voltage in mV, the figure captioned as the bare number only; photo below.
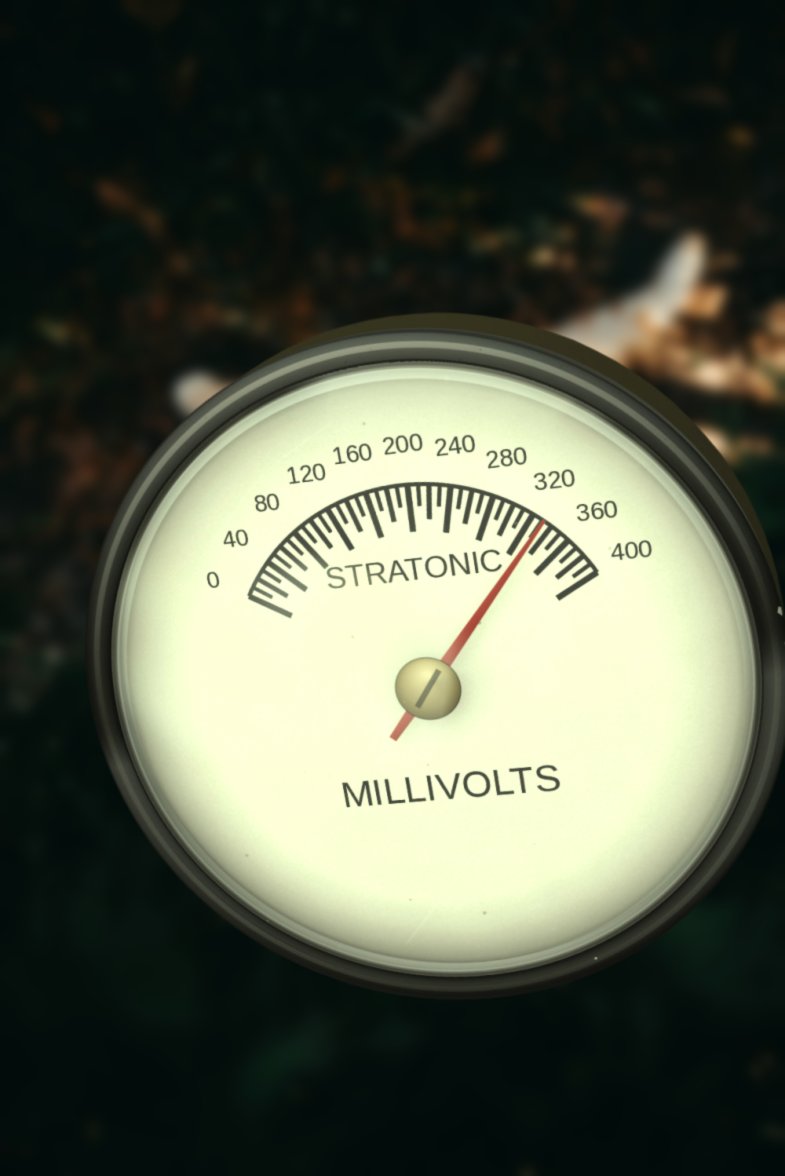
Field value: 330
